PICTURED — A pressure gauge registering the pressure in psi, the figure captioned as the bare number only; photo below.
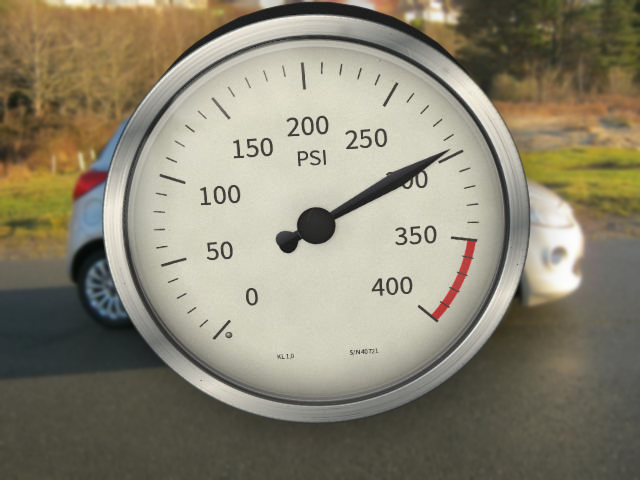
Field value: 295
